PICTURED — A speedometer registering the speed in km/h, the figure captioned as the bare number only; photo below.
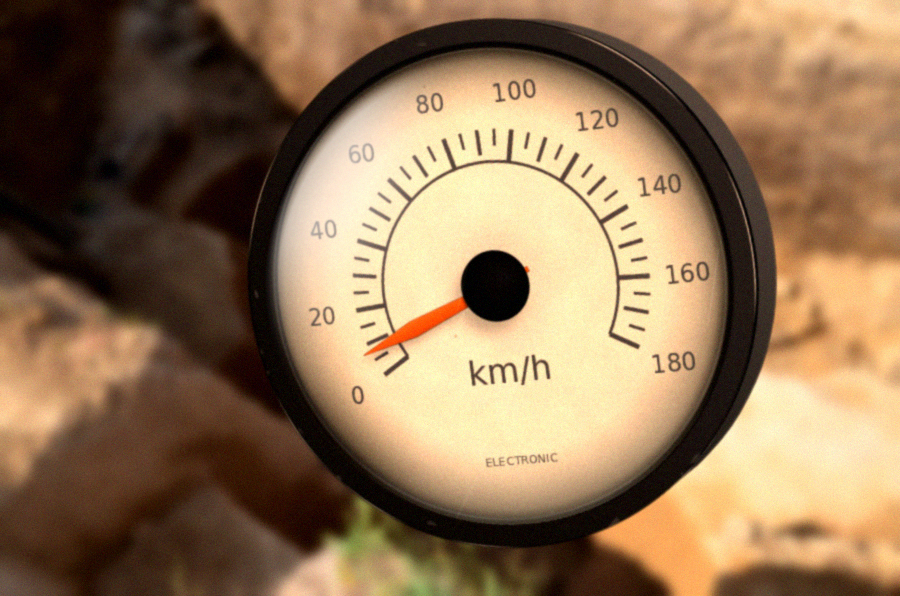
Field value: 7.5
